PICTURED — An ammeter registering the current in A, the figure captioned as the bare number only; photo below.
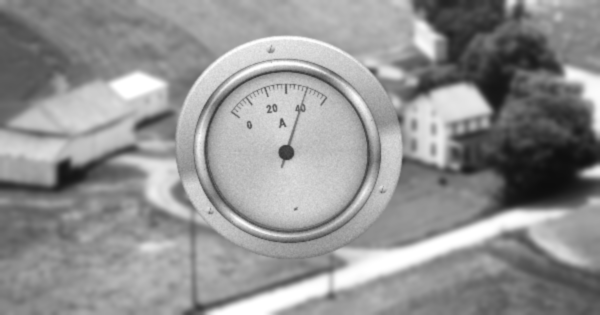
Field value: 40
